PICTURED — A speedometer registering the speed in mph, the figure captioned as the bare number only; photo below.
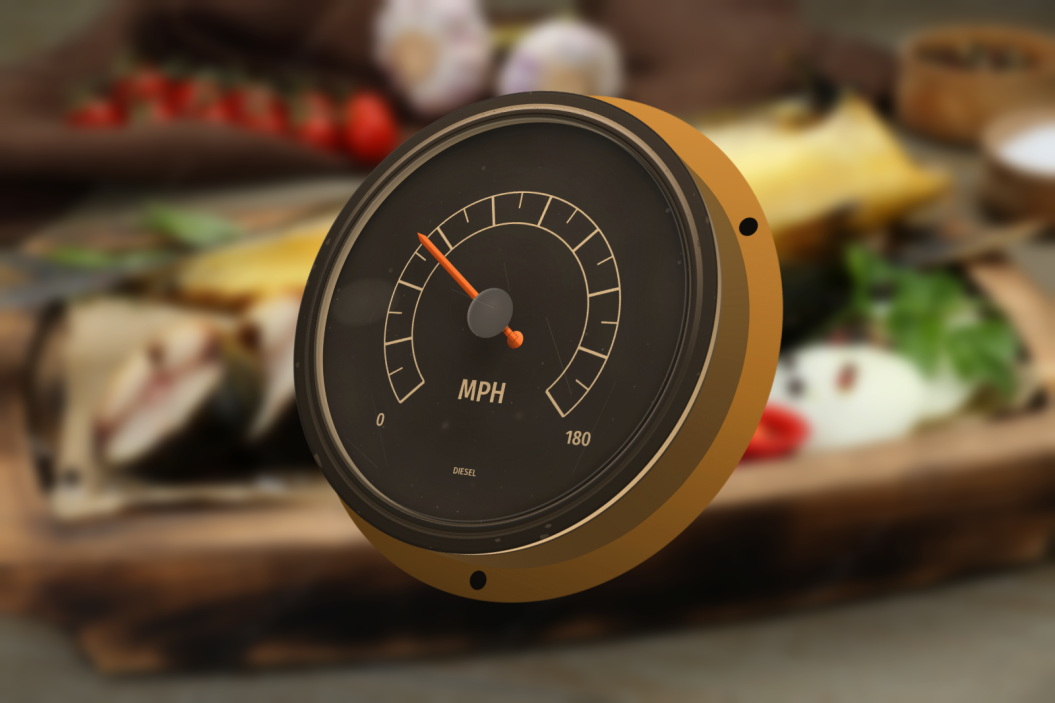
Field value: 55
